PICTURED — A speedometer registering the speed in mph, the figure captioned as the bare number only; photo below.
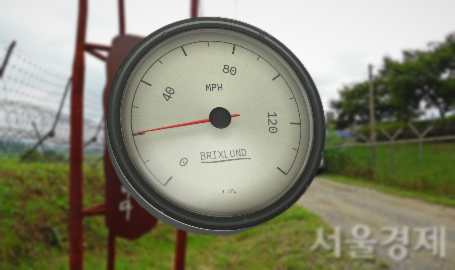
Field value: 20
